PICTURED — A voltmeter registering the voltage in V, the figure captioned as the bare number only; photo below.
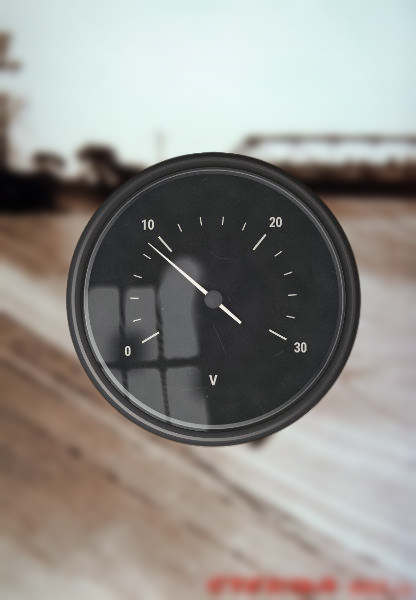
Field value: 9
